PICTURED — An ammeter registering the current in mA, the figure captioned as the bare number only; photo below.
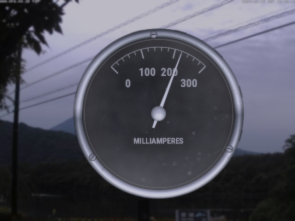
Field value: 220
